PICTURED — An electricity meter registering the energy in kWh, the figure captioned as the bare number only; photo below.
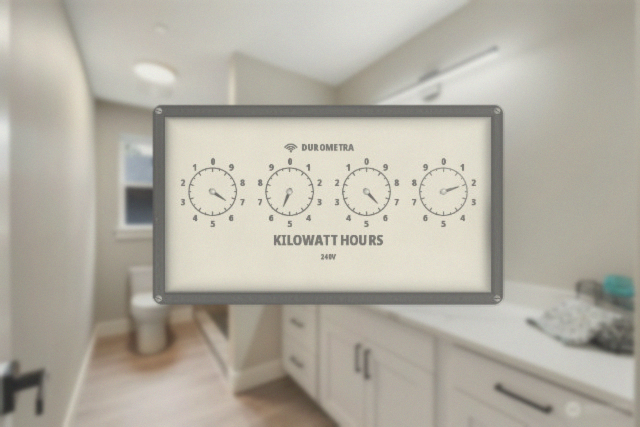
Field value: 6562
